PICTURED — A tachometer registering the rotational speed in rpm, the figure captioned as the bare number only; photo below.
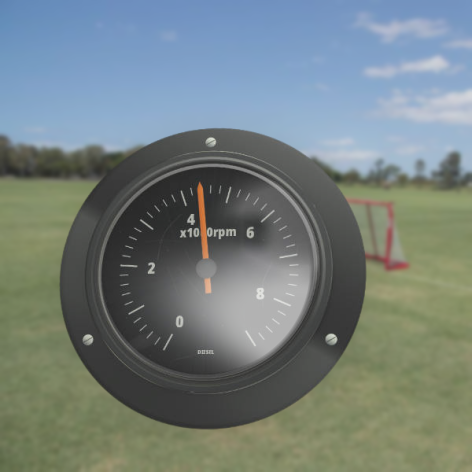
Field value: 4400
